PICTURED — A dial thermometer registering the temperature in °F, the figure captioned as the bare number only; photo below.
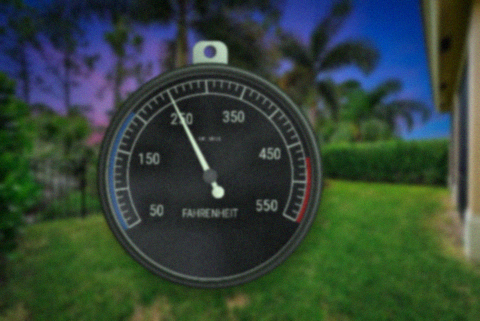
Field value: 250
